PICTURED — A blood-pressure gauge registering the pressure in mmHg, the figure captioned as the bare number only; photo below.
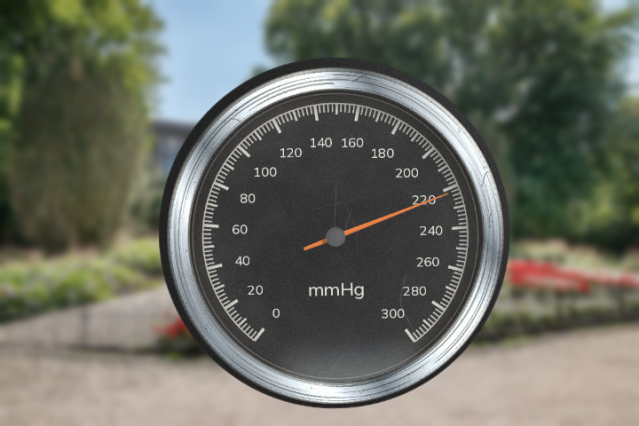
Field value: 222
